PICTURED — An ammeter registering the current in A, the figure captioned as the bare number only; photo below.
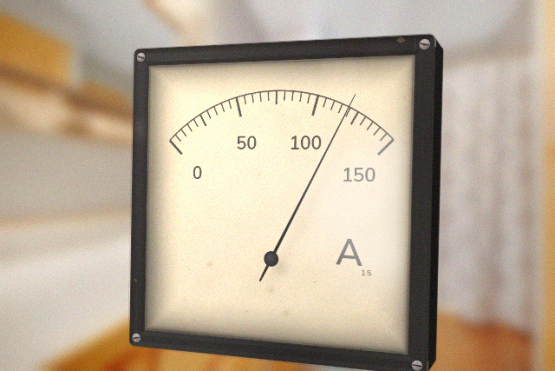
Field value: 120
